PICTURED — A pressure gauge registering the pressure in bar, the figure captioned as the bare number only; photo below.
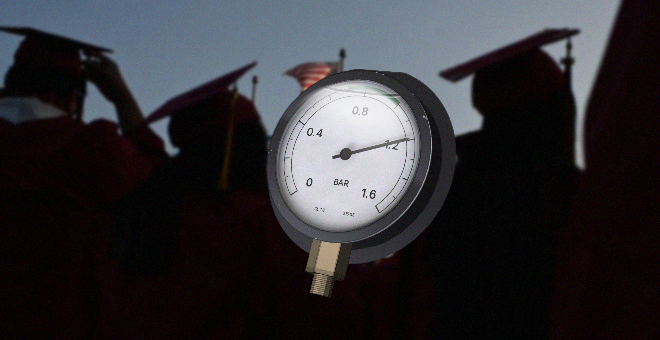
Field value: 1.2
